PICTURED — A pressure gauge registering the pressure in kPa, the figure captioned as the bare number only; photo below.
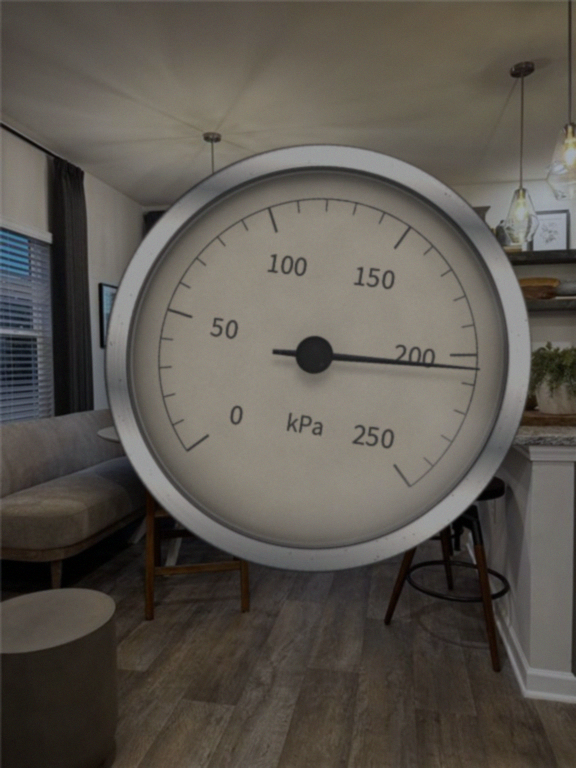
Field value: 205
